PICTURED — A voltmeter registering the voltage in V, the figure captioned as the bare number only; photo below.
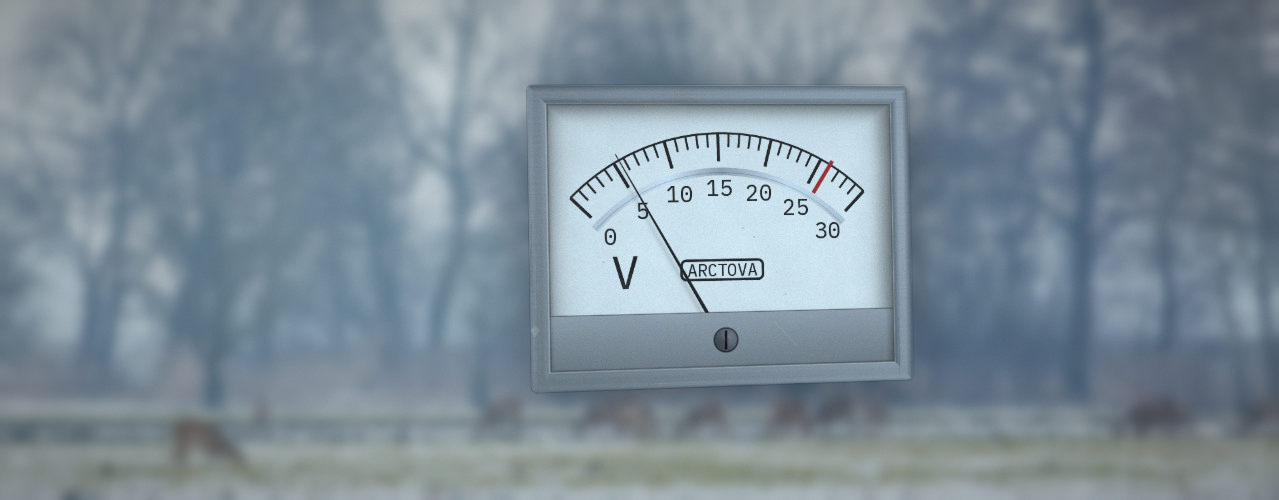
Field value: 5.5
